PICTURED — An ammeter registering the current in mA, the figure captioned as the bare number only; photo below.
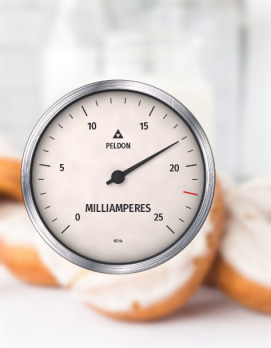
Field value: 18
